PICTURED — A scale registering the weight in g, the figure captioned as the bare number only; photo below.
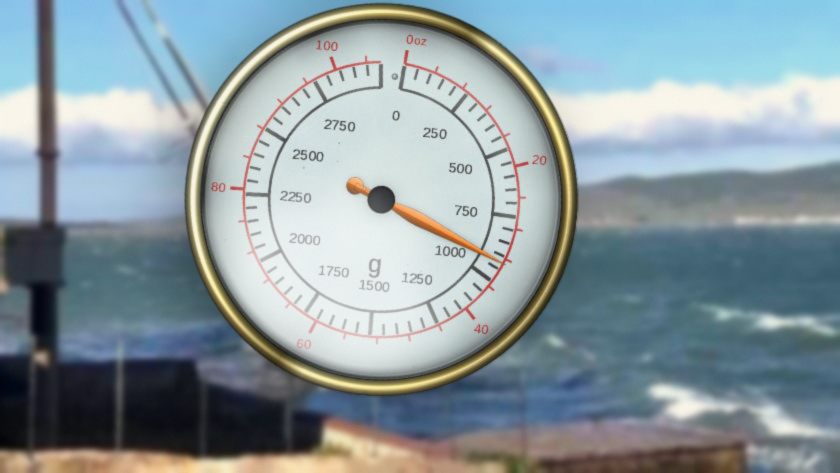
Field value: 925
